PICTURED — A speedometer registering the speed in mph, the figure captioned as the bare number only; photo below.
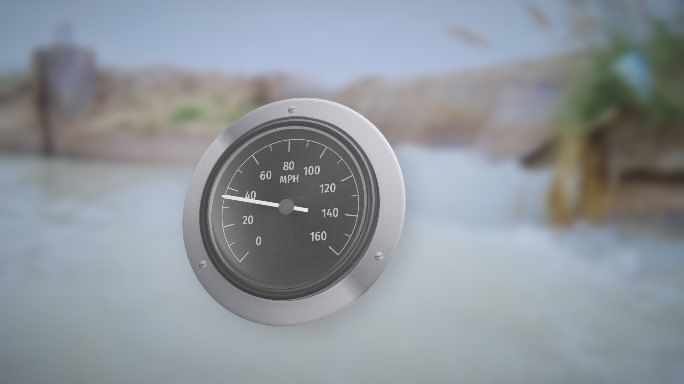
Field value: 35
